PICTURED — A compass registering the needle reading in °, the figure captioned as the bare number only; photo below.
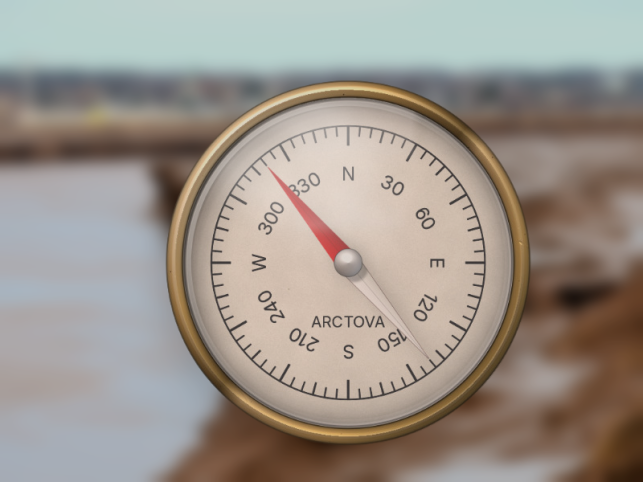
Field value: 320
